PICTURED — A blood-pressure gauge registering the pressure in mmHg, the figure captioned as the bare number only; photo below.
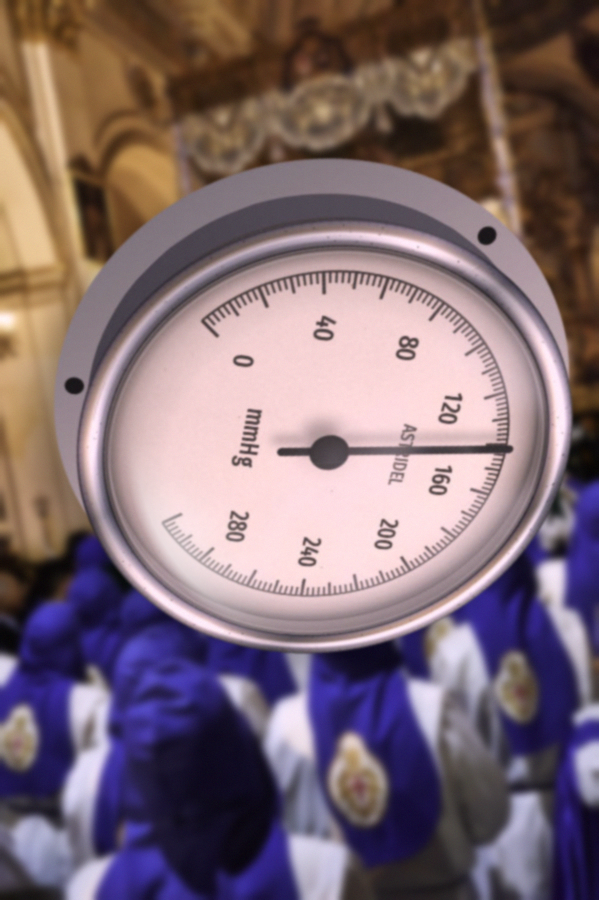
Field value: 140
